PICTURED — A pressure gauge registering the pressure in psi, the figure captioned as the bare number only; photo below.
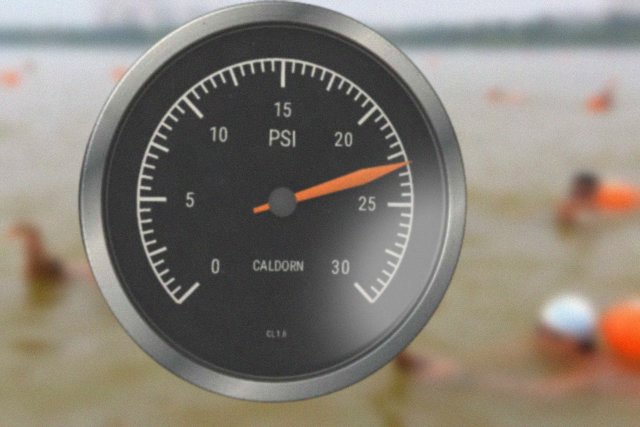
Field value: 23
